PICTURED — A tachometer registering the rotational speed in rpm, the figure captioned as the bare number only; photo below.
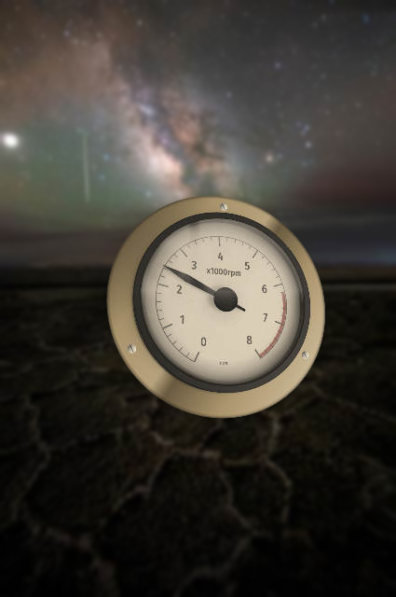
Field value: 2400
